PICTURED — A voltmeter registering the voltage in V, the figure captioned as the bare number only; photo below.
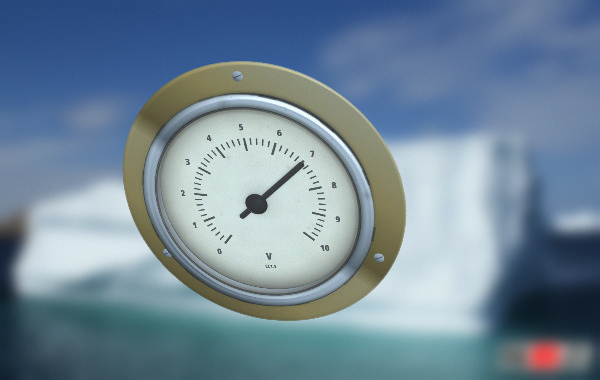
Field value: 7
